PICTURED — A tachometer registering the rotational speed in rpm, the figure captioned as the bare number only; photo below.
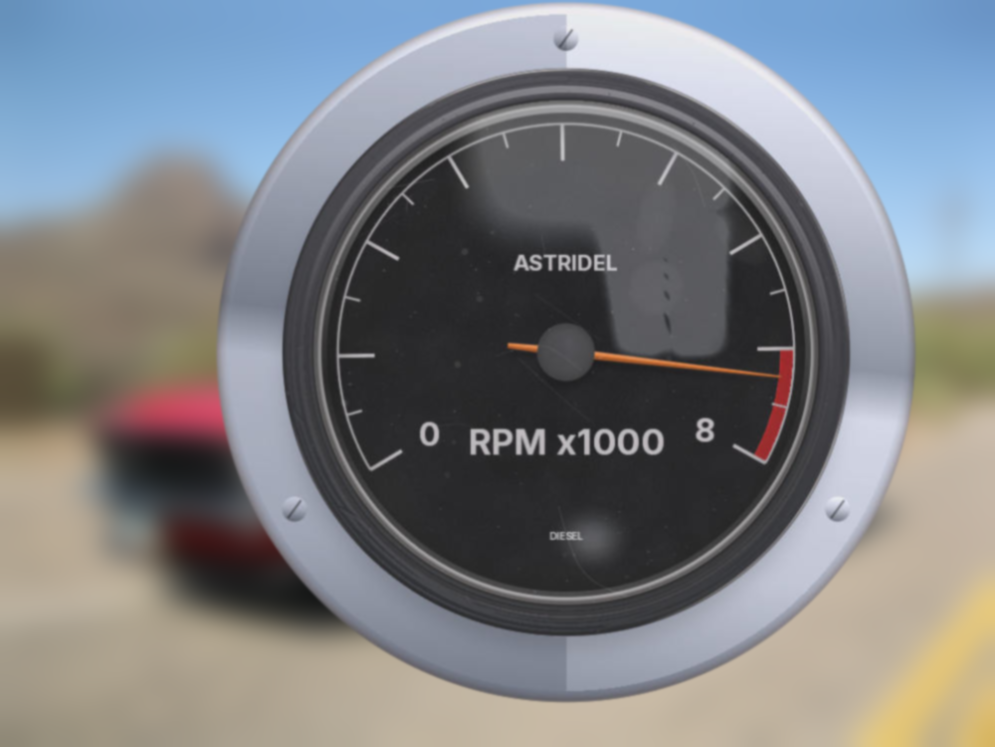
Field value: 7250
